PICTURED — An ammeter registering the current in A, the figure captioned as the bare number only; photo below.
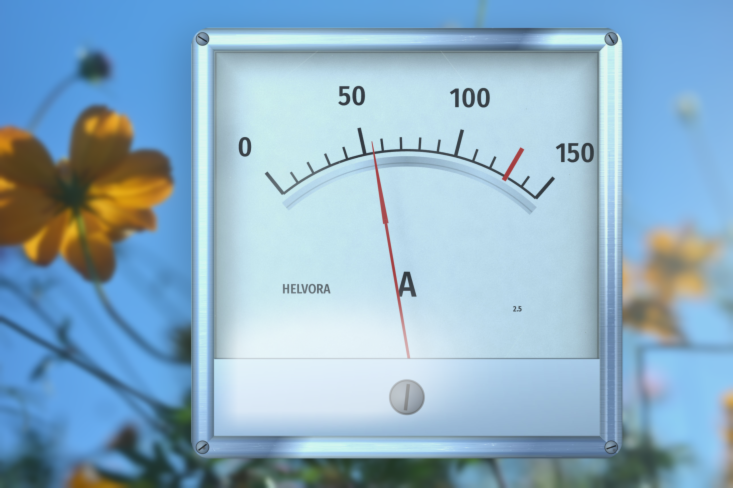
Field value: 55
